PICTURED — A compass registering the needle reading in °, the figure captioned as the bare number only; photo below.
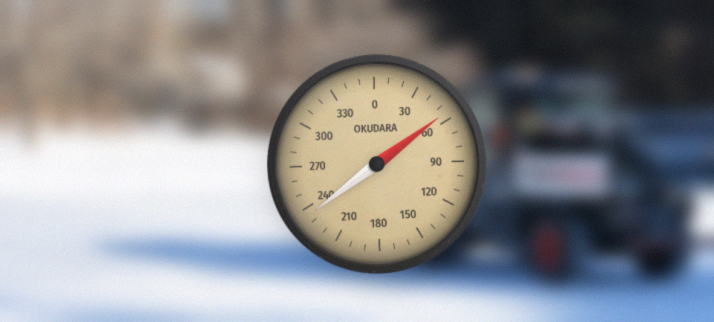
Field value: 55
